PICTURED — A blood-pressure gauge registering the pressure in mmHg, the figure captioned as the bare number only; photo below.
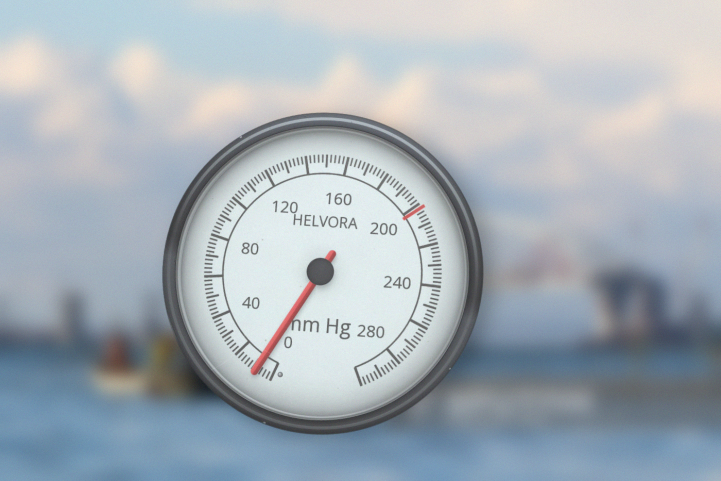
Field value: 8
